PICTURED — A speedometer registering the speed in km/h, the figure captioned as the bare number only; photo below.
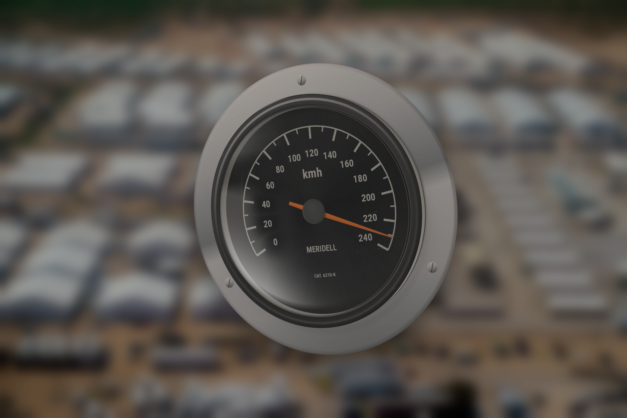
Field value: 230
